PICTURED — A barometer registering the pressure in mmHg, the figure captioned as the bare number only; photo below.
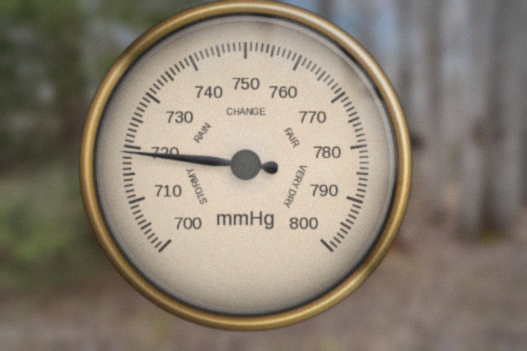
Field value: 719
